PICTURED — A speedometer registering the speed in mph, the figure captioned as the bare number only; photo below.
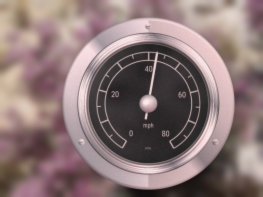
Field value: 42.5
